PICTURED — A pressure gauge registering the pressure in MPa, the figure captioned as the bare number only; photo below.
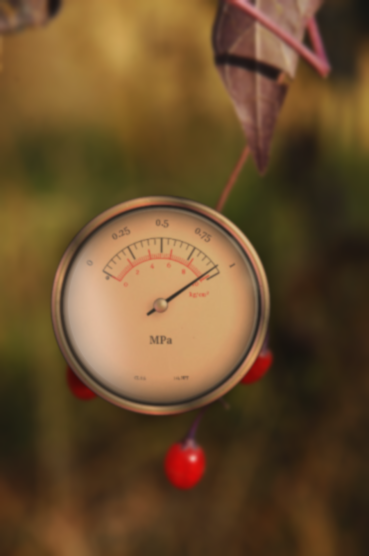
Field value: 0.95
